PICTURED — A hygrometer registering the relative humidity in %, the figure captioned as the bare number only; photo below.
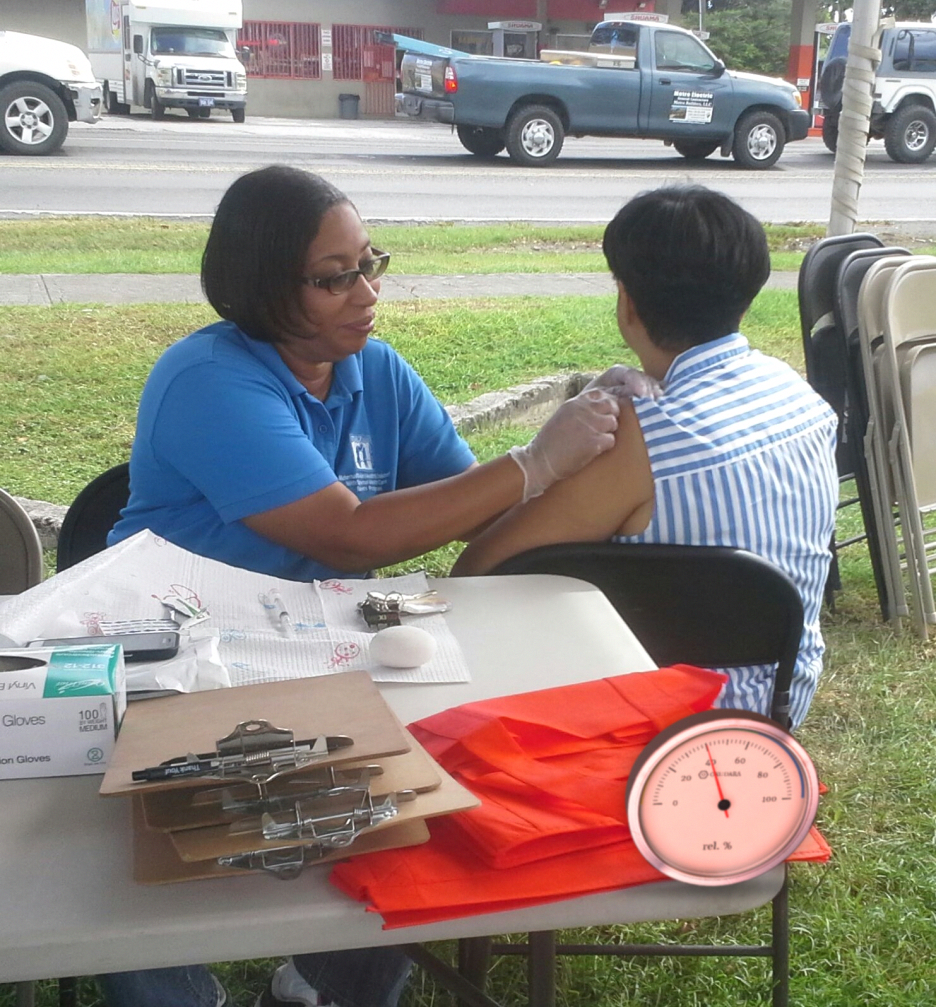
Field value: 40
